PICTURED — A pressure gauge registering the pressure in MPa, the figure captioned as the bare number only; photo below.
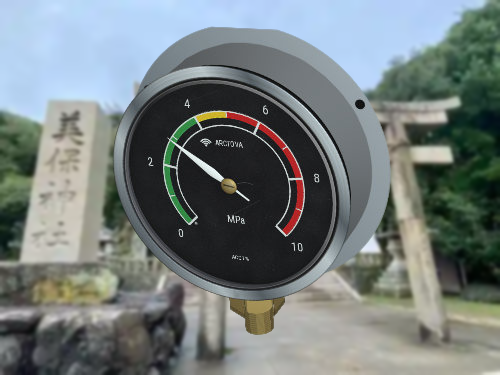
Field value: 3
